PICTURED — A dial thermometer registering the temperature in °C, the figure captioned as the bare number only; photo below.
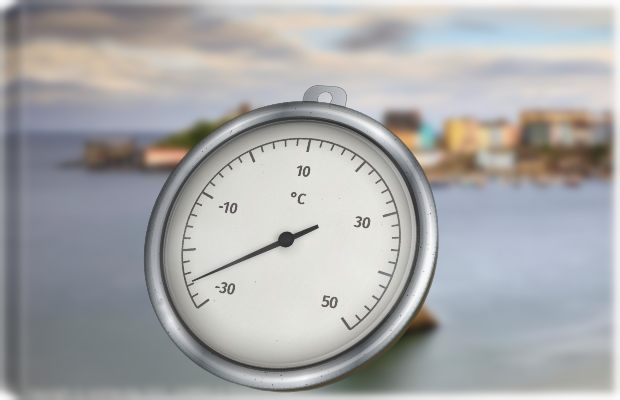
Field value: -26
